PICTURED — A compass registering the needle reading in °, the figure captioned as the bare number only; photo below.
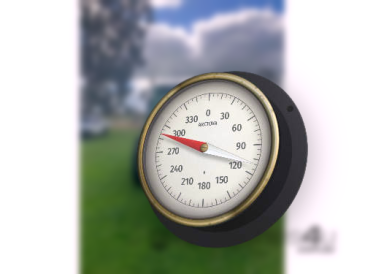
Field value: 290
